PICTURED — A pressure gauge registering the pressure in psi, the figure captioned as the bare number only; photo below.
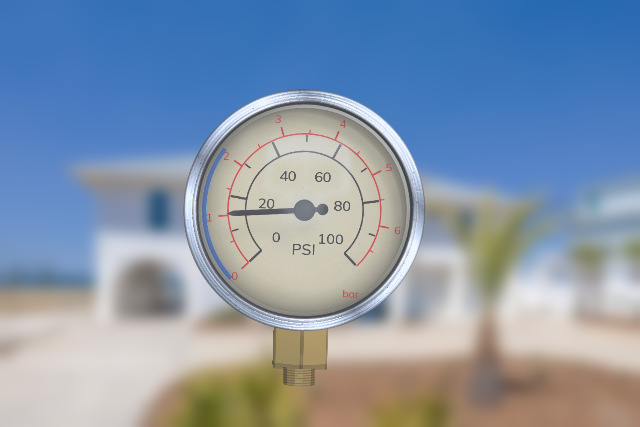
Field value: 15
